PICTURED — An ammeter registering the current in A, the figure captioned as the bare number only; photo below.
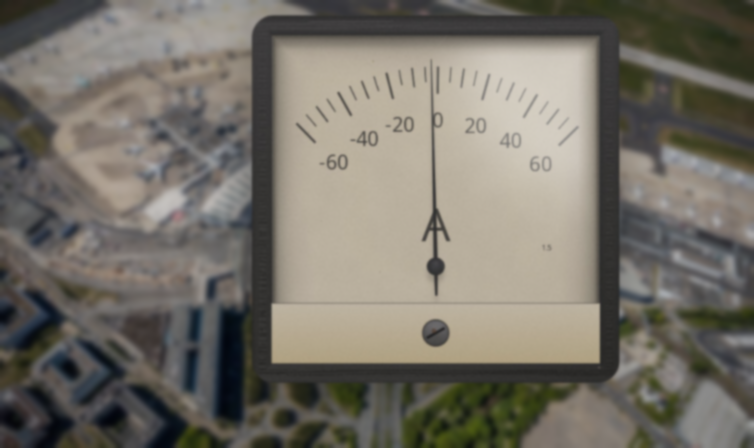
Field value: -2.5
